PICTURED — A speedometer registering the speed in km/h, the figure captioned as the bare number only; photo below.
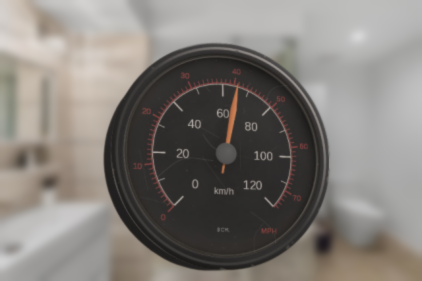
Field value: 65
